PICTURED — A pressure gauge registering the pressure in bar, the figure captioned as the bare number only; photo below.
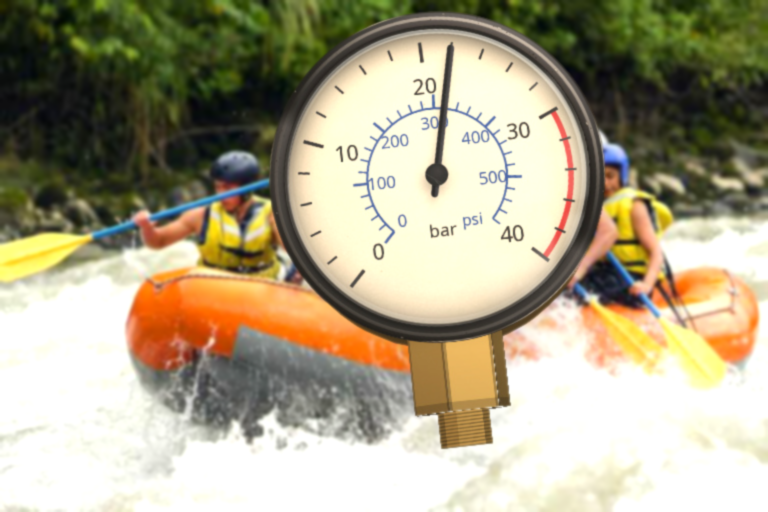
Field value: 22
